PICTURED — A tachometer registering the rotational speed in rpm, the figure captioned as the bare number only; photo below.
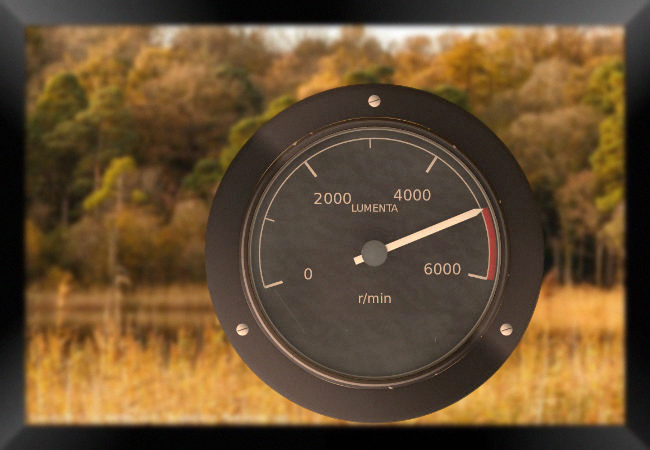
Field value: 5000
